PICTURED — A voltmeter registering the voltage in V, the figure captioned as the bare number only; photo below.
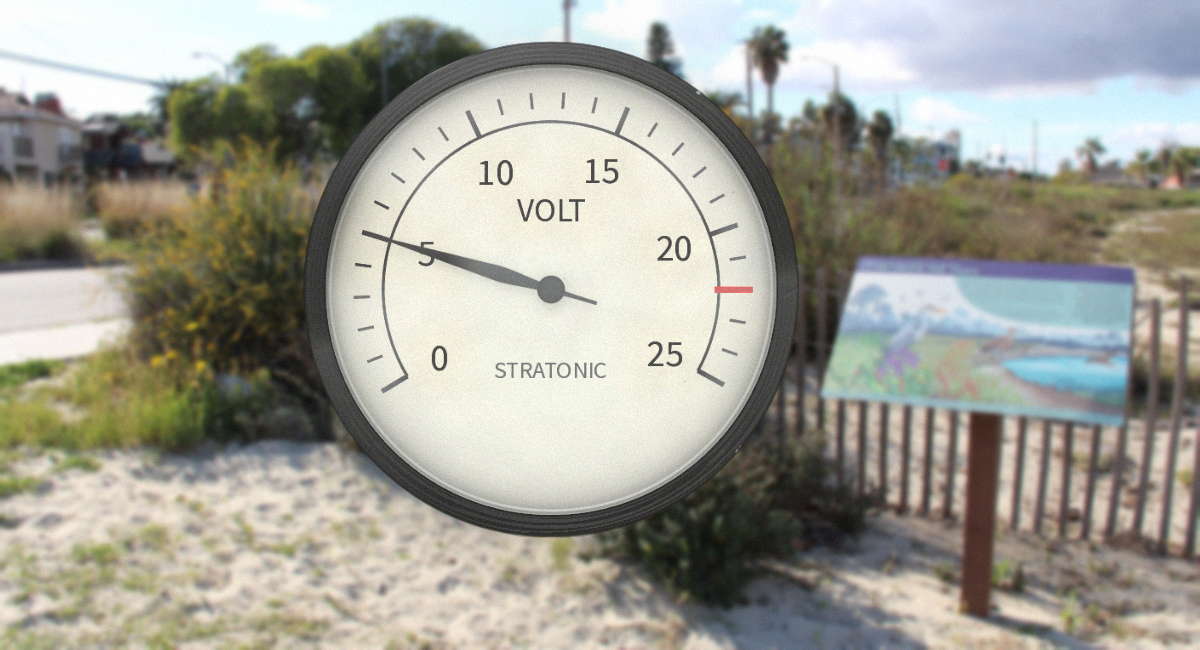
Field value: 5
